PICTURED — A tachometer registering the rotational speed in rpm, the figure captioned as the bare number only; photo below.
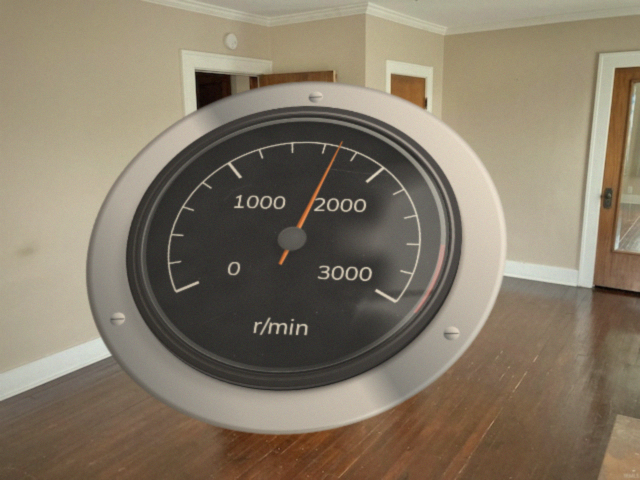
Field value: 1700
